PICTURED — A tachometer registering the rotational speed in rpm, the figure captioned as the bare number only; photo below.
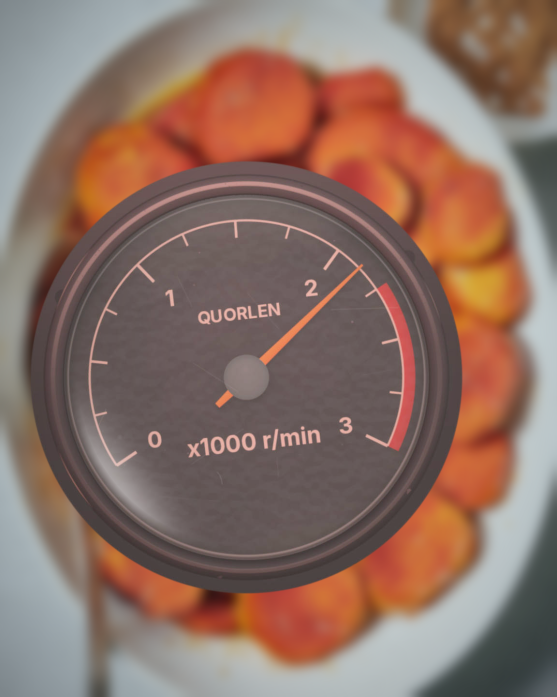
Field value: 2125
